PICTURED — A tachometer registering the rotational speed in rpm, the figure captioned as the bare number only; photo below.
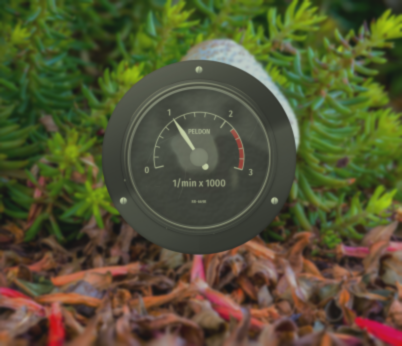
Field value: 1000
